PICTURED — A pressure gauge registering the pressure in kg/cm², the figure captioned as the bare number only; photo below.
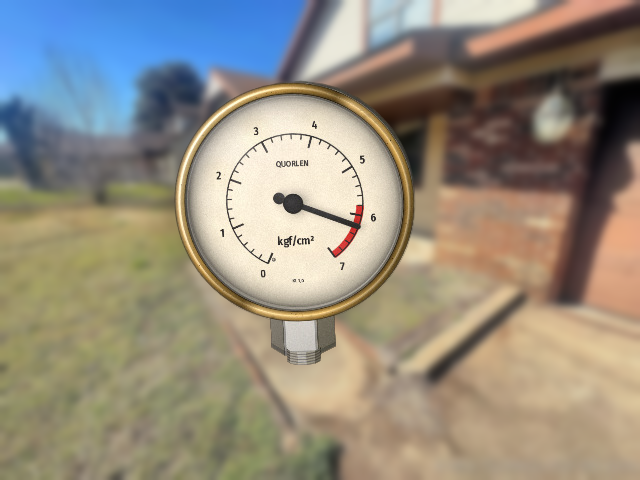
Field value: 6.2
